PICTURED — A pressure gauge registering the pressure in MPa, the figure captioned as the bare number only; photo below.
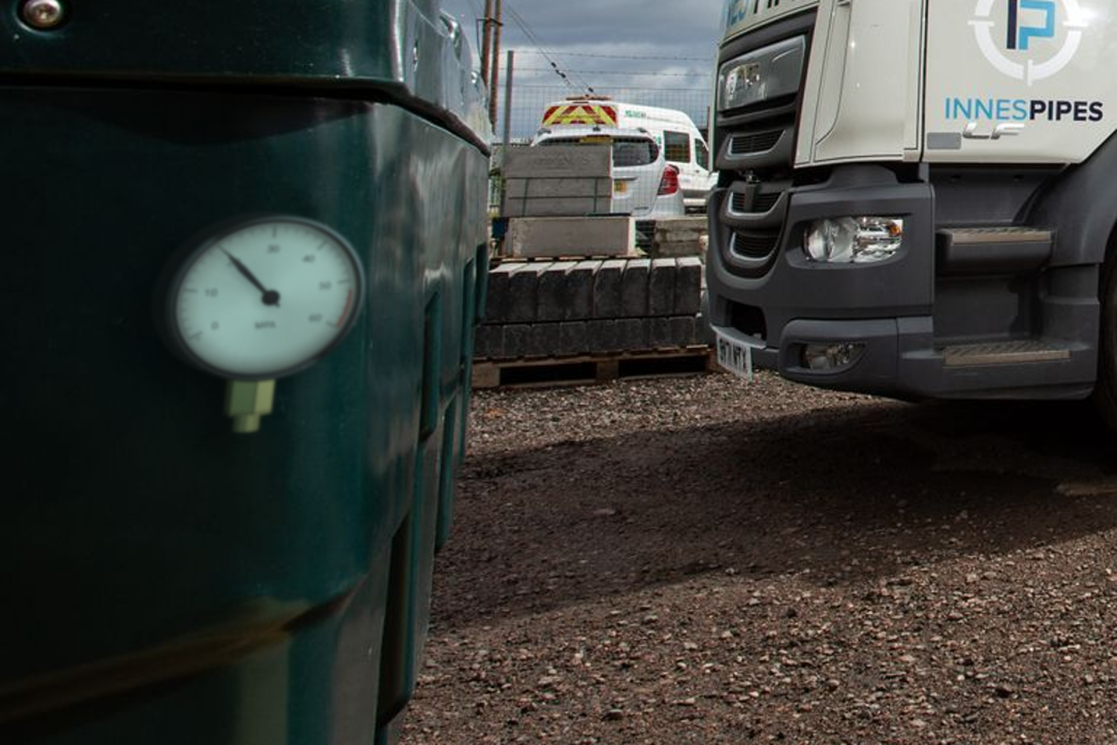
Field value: 20
